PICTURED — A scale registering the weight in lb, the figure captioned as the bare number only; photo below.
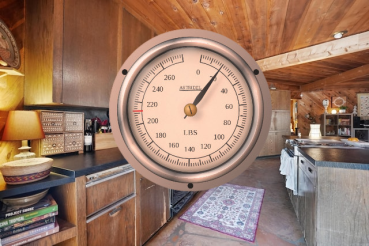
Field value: 20
